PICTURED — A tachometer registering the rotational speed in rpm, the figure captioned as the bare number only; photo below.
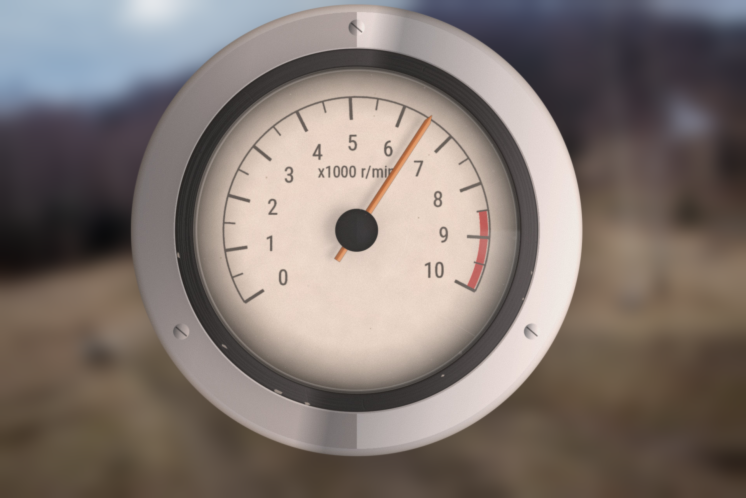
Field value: 6500
